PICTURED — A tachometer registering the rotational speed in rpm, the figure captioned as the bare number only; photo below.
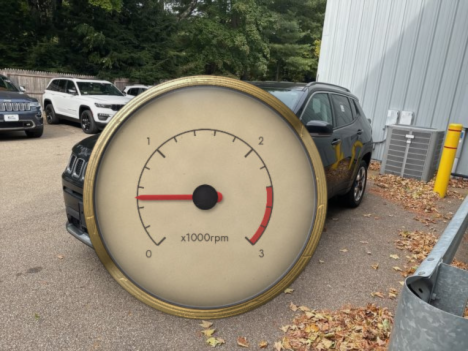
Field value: 500
